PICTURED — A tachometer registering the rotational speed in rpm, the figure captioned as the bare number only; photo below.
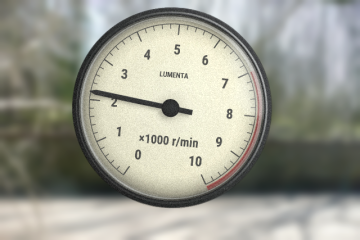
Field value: 2200
